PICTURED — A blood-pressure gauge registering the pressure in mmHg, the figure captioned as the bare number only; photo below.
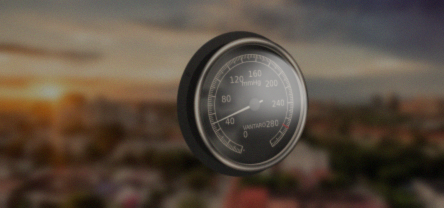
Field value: 50
